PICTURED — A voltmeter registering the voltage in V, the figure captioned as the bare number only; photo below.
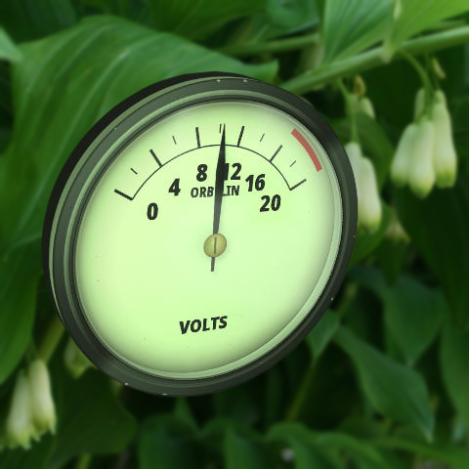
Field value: 10
